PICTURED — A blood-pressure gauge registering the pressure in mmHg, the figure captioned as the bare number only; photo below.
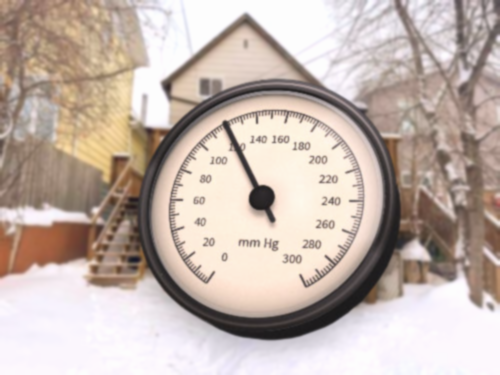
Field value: 120
